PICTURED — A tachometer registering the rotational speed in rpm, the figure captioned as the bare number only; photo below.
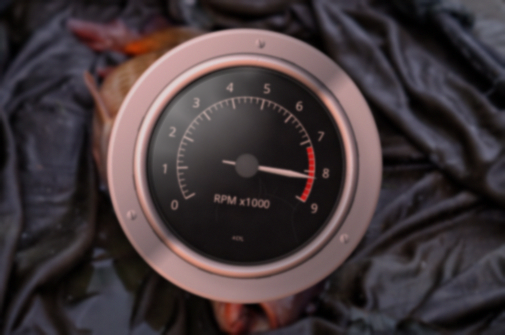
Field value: 8200
